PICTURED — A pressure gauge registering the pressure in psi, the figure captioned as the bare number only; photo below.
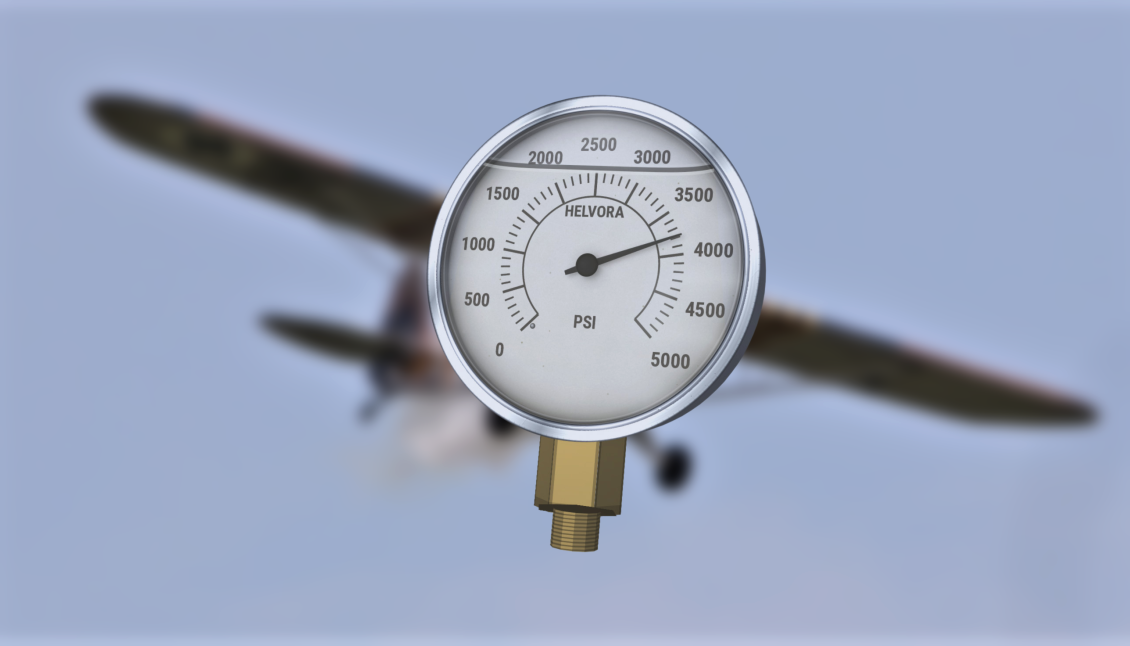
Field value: 3800
